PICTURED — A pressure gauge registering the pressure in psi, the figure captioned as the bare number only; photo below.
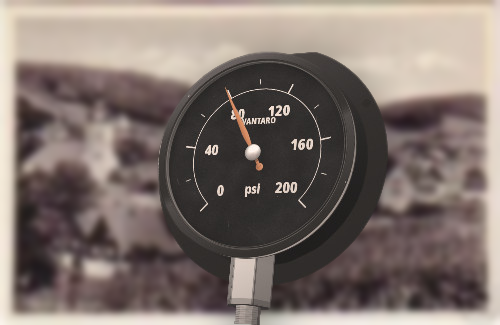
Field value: 80
